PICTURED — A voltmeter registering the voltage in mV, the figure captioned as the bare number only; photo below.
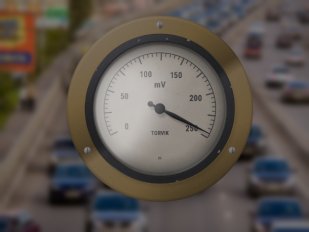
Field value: 245
